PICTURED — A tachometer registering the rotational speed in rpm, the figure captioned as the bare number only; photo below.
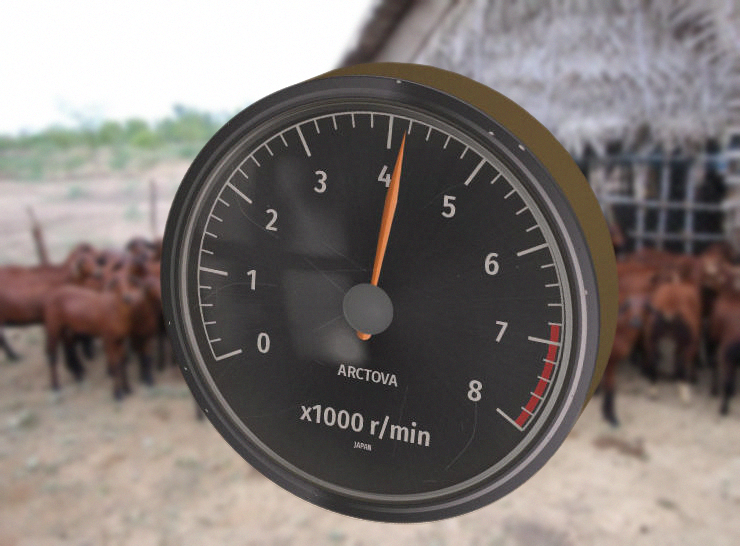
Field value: 4200
